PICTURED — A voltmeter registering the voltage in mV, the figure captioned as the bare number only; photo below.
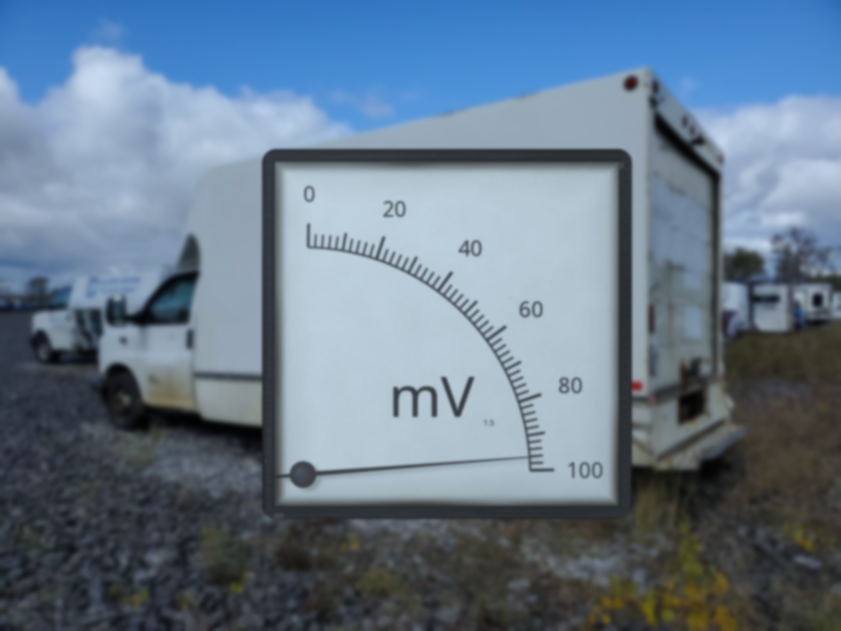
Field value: 96
